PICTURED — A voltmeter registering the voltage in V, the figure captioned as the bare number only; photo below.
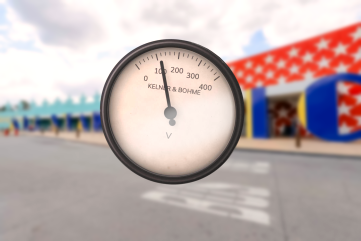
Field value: 120
